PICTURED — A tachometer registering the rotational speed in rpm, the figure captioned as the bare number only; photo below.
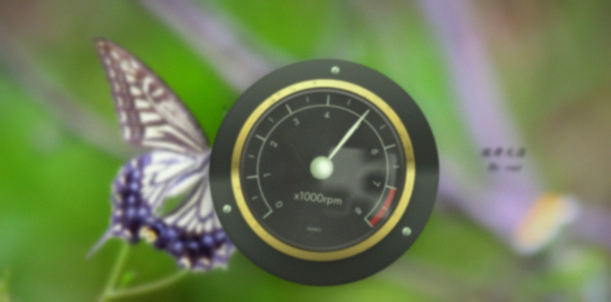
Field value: 5000
